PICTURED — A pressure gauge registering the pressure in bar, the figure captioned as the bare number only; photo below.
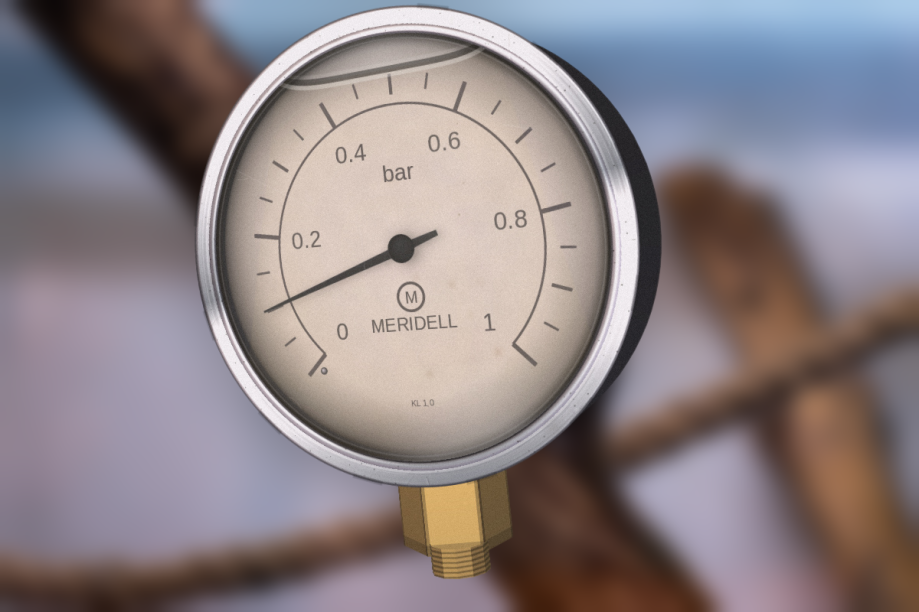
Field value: 0.1
